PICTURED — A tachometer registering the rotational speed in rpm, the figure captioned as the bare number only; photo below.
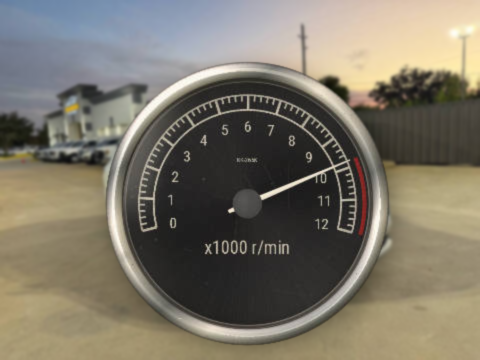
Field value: 9800
